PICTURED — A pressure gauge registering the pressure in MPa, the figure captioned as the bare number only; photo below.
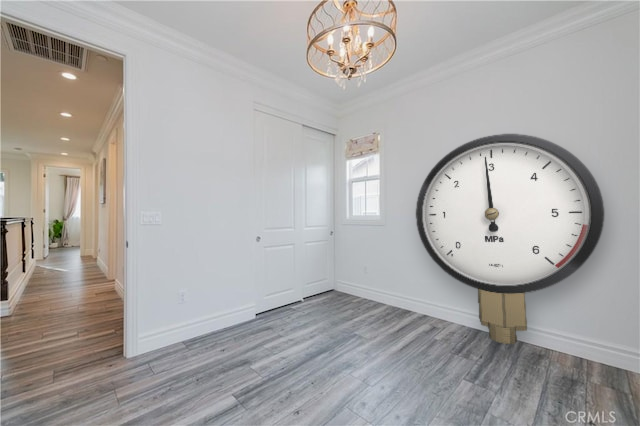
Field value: 2.9
